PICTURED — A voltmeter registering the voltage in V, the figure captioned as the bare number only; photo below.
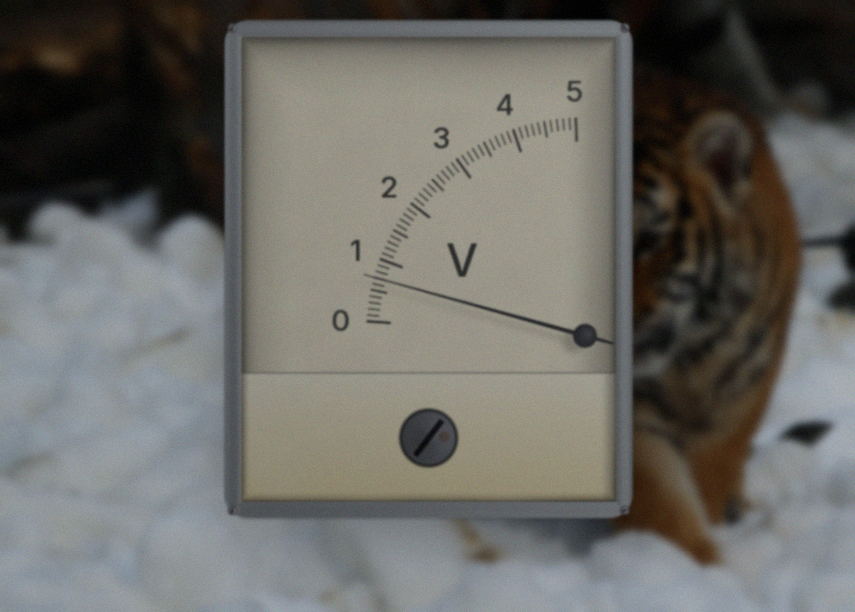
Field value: 0.7
